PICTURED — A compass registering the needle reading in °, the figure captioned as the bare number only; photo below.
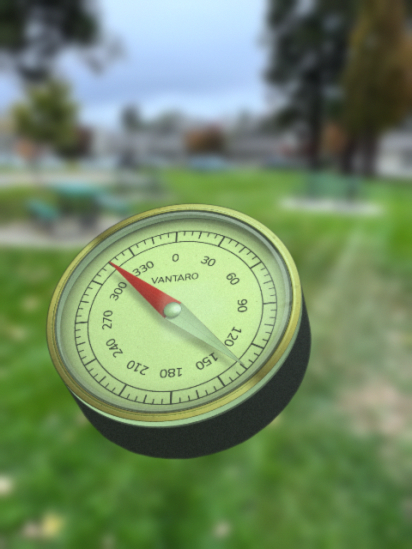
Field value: 315
